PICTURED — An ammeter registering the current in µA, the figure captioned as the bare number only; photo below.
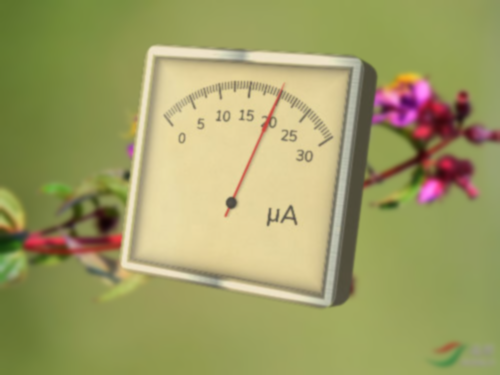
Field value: 20
